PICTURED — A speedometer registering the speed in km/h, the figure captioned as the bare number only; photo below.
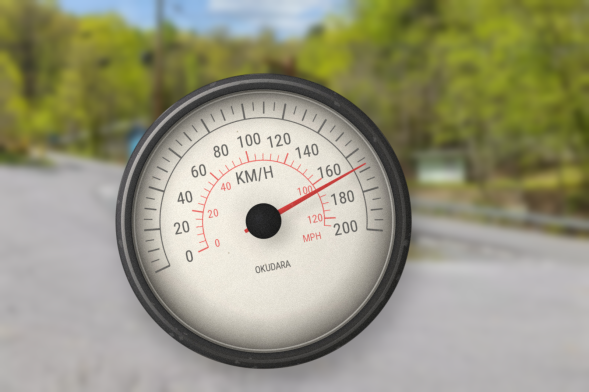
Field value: 167.5
